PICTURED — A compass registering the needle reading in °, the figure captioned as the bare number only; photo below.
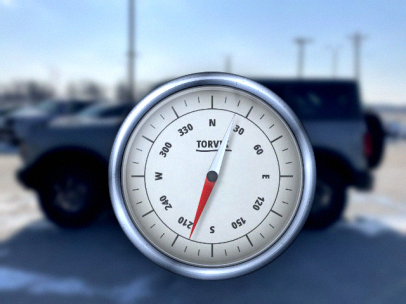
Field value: 200
